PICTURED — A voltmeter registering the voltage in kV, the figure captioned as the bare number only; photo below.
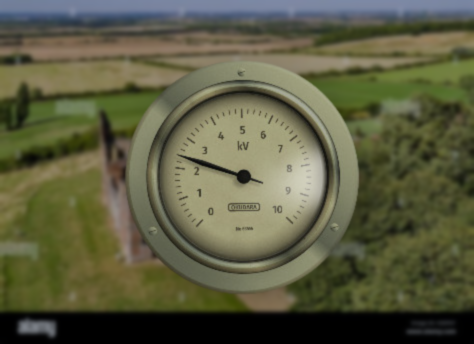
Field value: 2.4
